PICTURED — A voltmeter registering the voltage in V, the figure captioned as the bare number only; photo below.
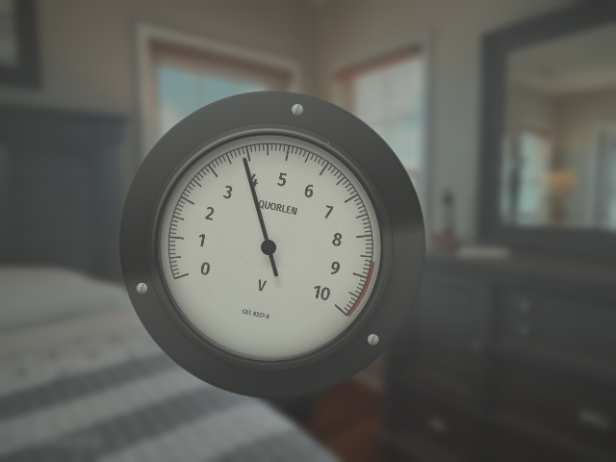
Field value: 3.9
